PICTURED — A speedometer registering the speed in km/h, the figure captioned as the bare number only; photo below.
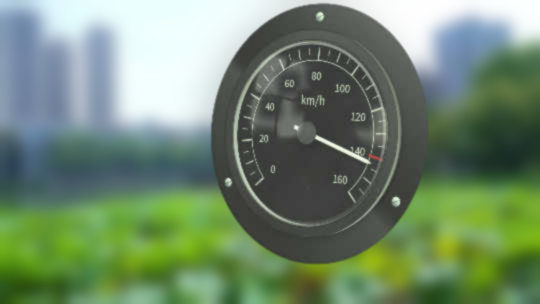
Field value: 142.5
